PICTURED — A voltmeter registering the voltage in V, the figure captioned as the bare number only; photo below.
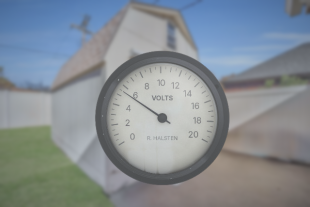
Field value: 5.5
